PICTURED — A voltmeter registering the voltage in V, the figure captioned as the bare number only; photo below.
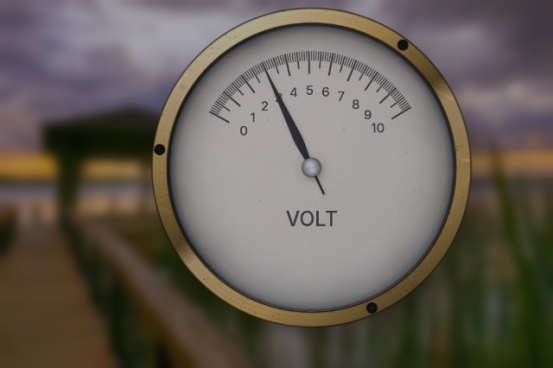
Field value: 3
